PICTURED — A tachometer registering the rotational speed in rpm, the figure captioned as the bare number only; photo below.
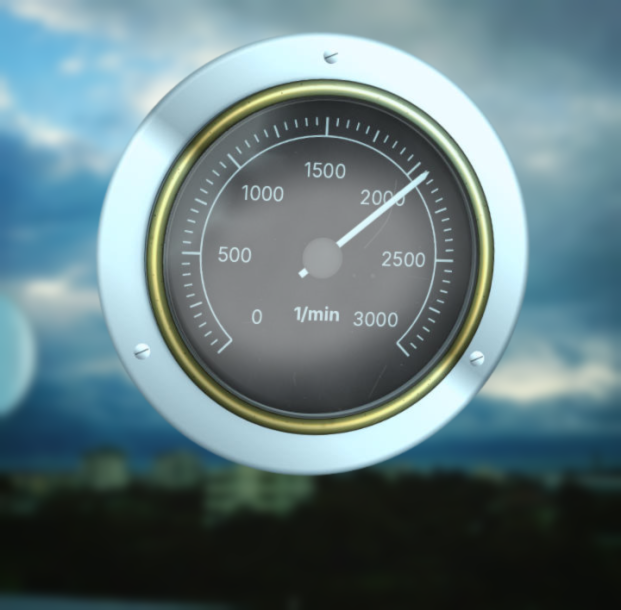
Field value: 2050
